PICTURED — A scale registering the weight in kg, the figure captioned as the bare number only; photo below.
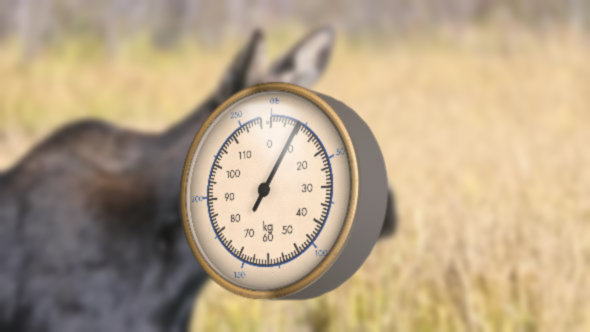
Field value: 10
